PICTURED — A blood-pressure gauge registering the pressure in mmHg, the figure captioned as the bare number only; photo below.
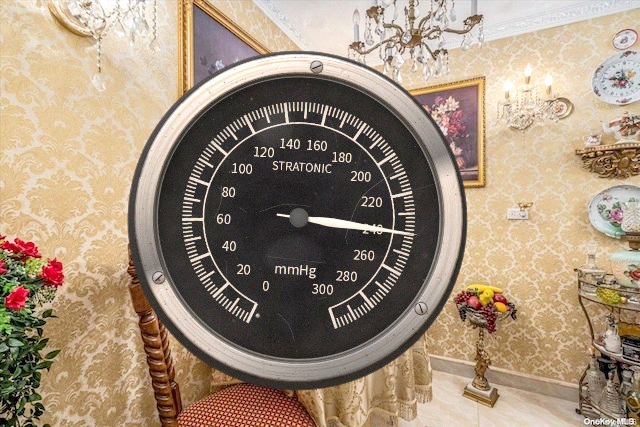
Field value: 240
